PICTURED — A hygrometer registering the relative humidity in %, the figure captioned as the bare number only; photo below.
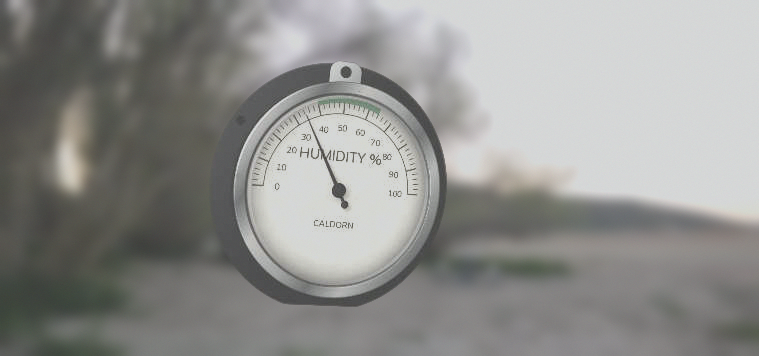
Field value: 34
